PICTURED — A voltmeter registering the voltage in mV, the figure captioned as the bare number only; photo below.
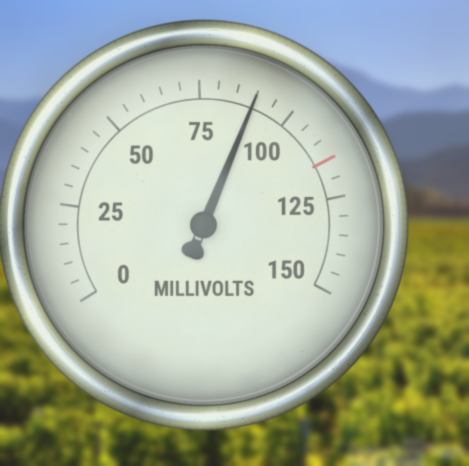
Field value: 90
